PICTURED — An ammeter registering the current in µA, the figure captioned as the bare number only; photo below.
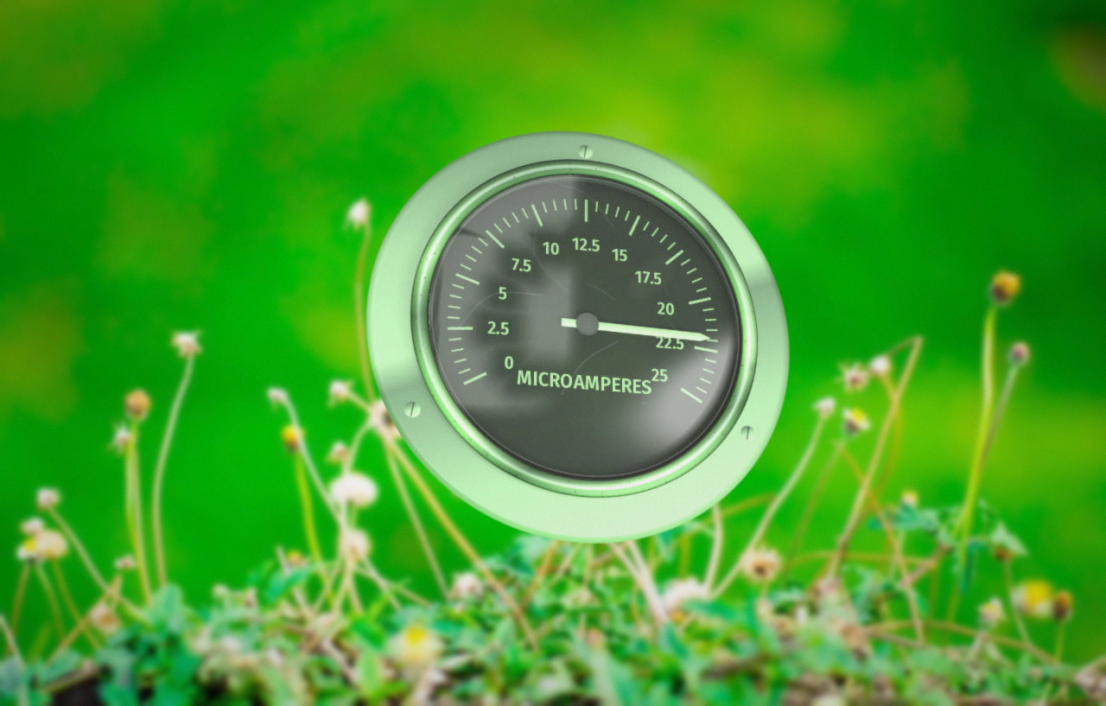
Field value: 22
